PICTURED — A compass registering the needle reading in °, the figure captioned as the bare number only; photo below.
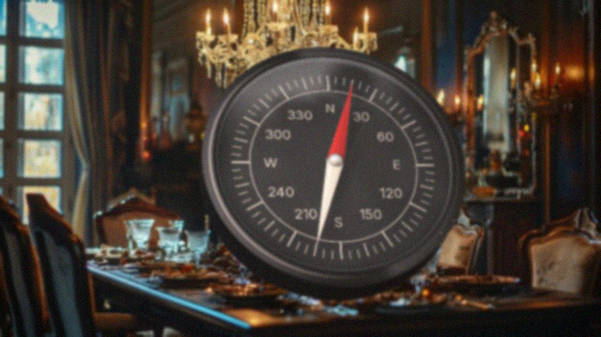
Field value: 15
